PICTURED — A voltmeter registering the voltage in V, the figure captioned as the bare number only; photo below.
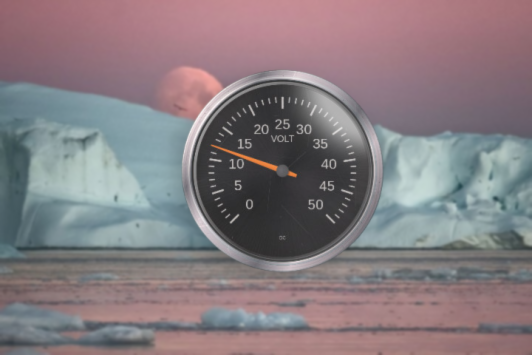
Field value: 12
